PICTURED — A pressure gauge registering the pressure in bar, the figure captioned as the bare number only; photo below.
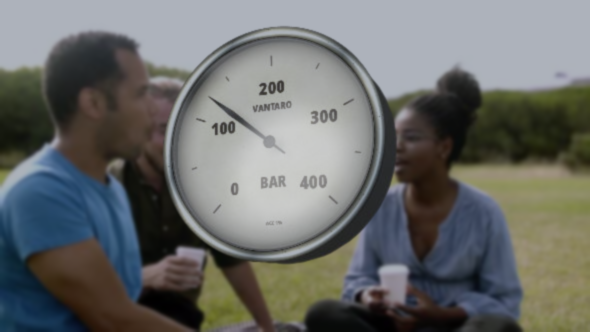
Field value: 125
